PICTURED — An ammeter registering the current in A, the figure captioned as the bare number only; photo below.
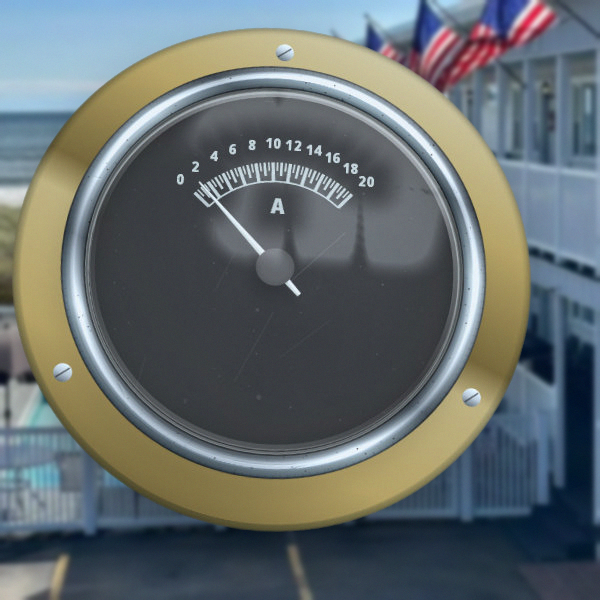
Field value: 1
